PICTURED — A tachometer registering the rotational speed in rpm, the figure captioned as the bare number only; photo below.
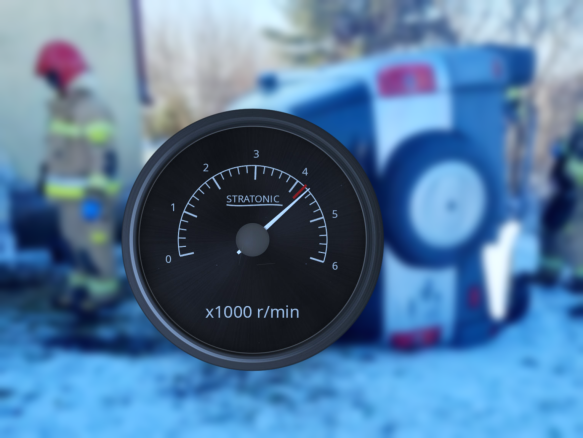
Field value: 4300
